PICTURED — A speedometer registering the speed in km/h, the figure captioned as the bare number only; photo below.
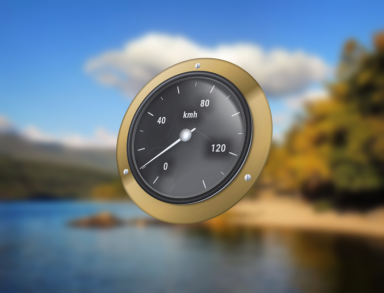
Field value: 10
